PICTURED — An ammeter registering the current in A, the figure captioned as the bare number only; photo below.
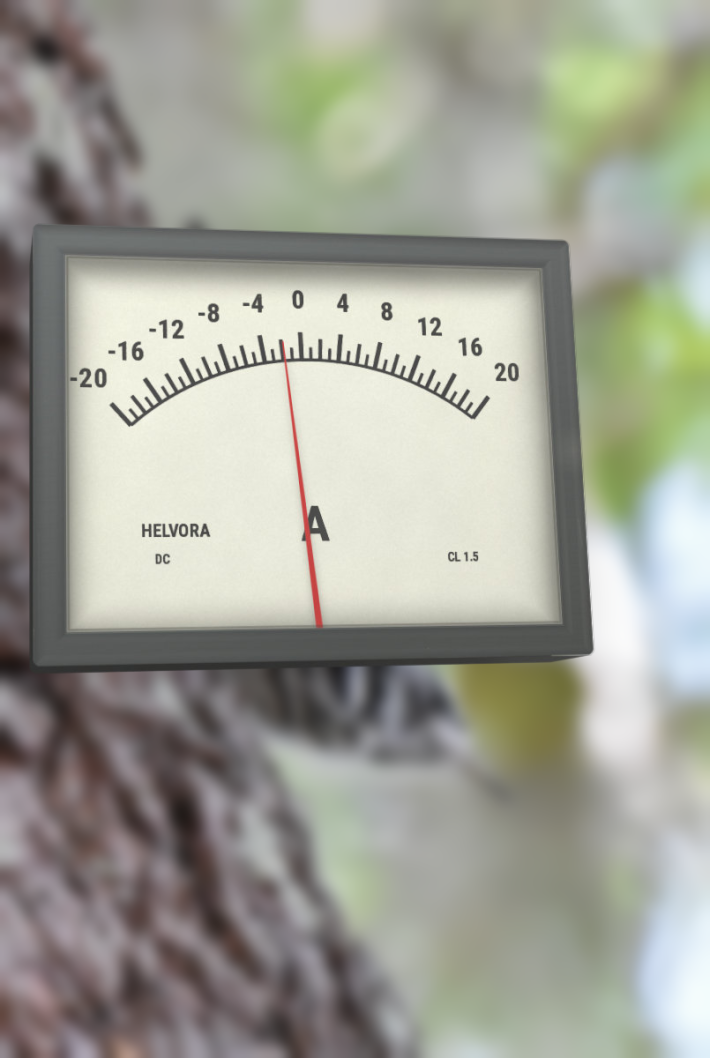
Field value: -2
